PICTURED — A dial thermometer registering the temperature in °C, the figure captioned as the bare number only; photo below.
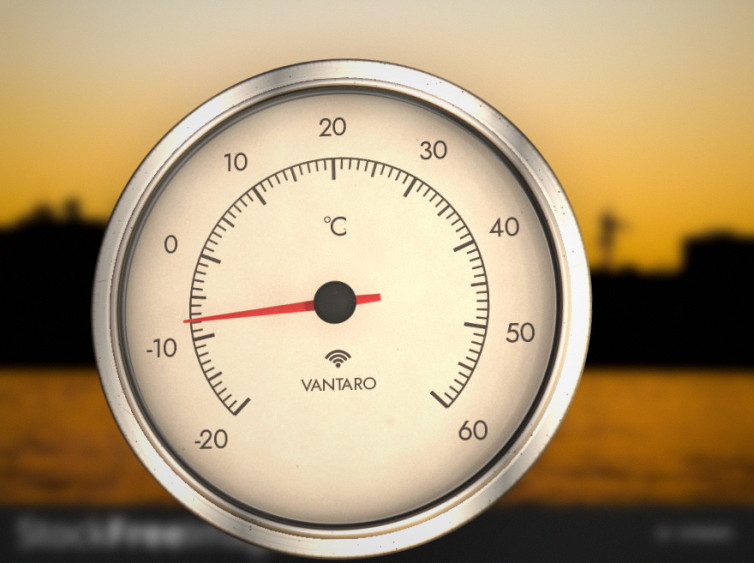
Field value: -8
